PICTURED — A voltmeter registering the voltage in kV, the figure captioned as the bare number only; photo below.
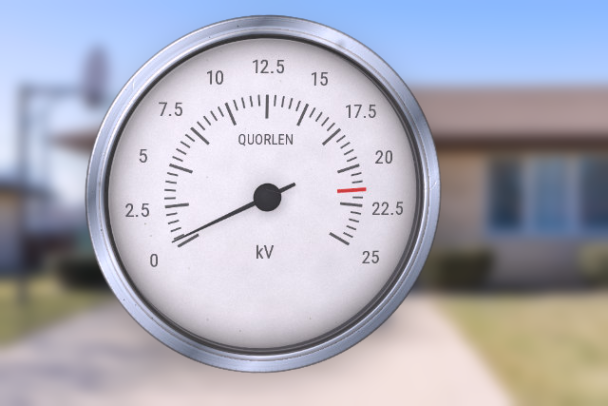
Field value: 0.5
